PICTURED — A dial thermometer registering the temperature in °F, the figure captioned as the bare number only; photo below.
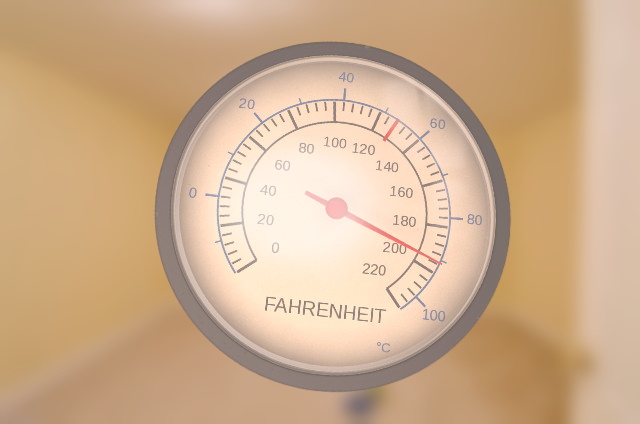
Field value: 196
